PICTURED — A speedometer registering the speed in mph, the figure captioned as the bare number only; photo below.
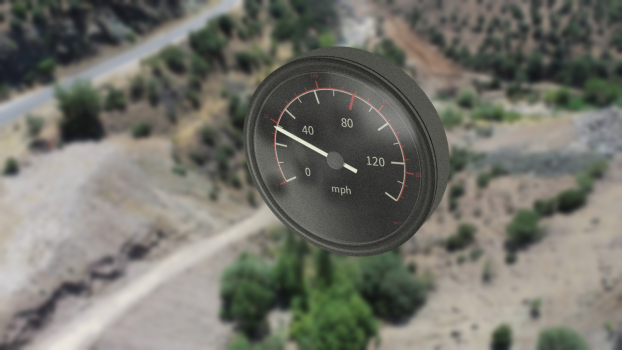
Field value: 30
